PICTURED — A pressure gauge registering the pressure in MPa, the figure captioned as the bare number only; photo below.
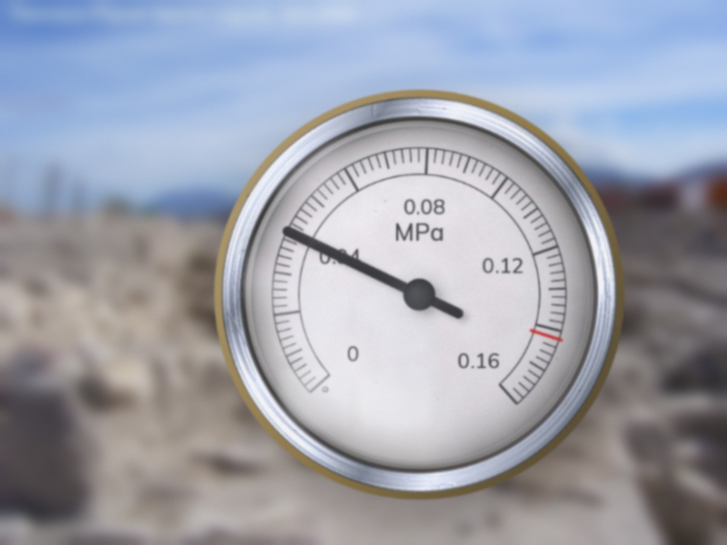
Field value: 0.04
